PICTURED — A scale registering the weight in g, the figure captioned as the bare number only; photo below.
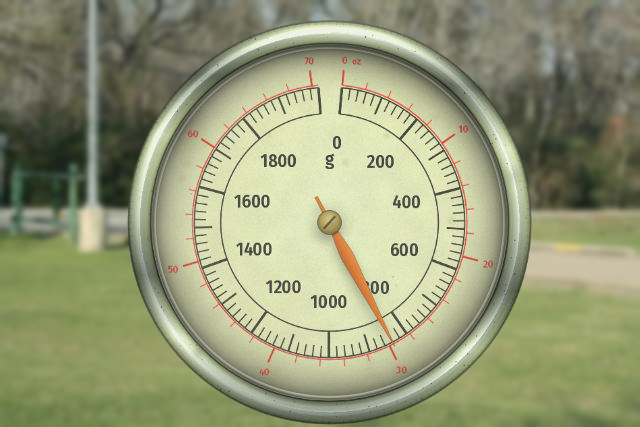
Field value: 840
